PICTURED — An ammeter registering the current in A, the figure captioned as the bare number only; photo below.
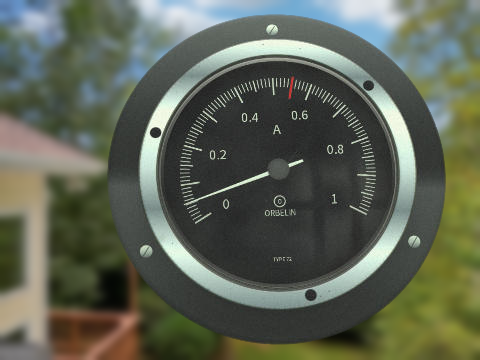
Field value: 0.05
